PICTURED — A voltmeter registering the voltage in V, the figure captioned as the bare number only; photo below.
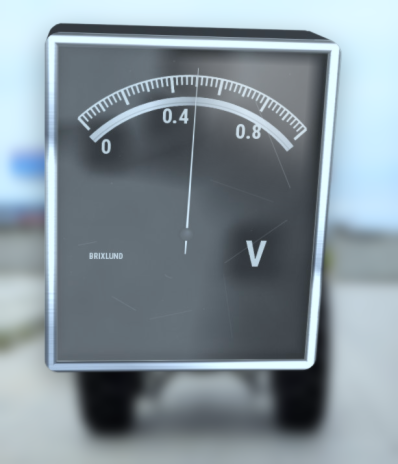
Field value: 0.5
